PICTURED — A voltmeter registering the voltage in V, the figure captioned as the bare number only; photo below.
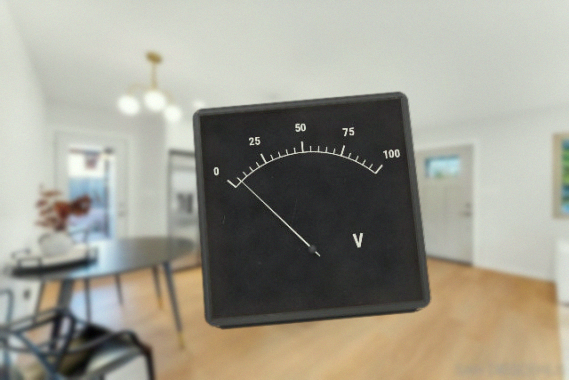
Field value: 5
